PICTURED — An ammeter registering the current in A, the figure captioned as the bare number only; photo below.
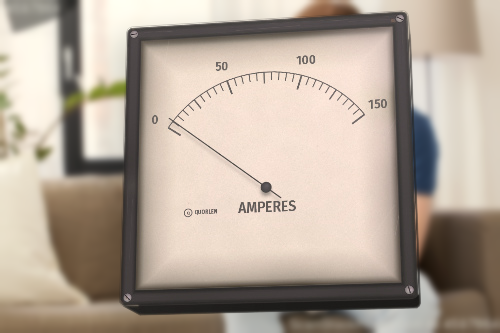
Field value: 5
